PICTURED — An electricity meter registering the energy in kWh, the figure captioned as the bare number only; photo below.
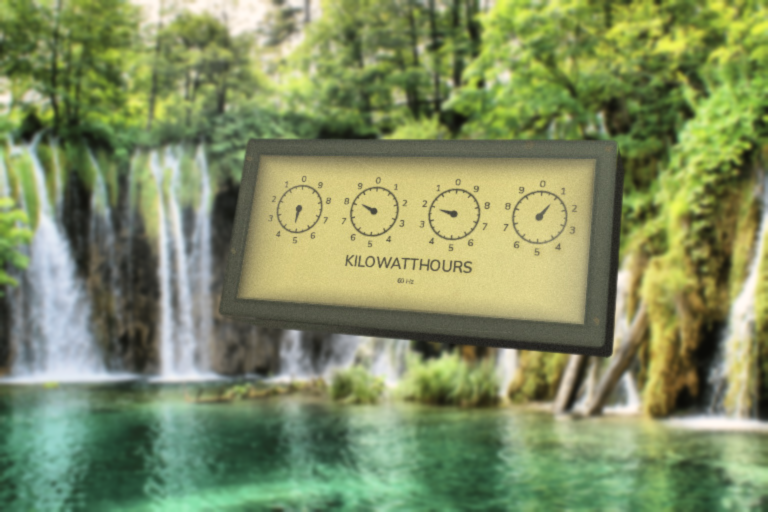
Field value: 4821
